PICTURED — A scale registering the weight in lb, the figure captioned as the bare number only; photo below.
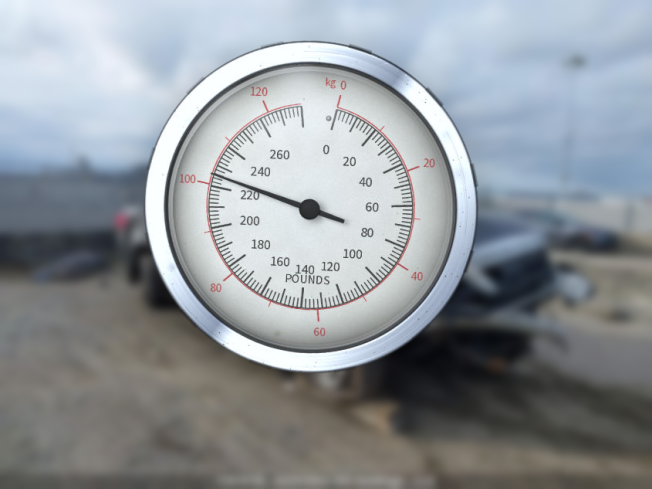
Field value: 226
